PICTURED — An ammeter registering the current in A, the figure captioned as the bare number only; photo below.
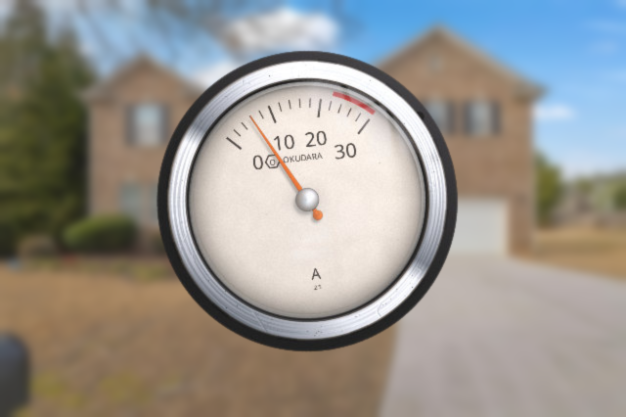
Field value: 6
